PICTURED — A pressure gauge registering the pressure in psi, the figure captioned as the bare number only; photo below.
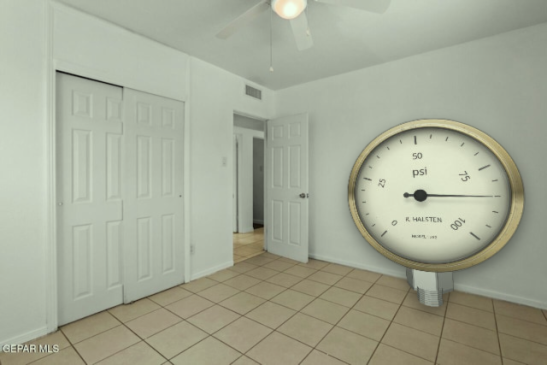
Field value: 85
